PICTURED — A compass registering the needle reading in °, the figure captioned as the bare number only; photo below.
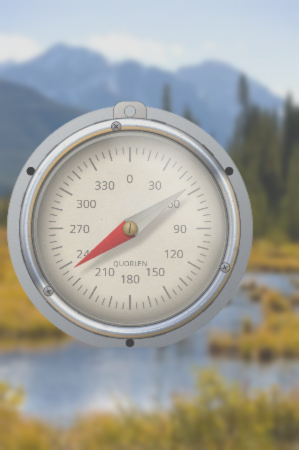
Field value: 235
